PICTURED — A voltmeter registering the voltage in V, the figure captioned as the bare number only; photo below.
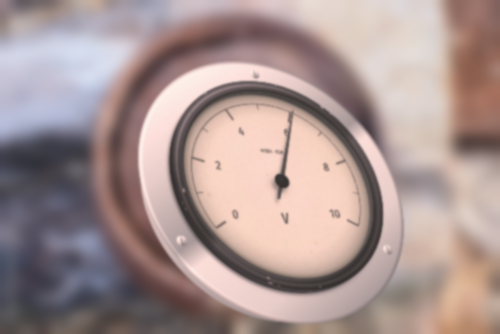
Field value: 6
